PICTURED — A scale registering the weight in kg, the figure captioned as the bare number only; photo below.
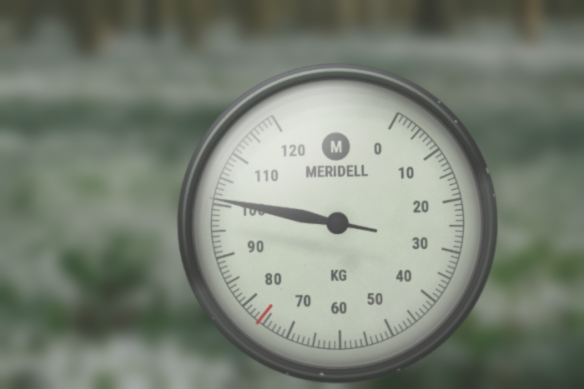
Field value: 101
